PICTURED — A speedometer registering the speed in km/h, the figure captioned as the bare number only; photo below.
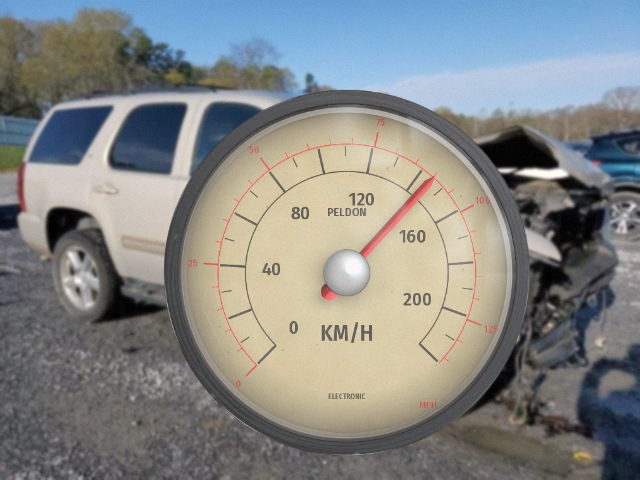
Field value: 145
